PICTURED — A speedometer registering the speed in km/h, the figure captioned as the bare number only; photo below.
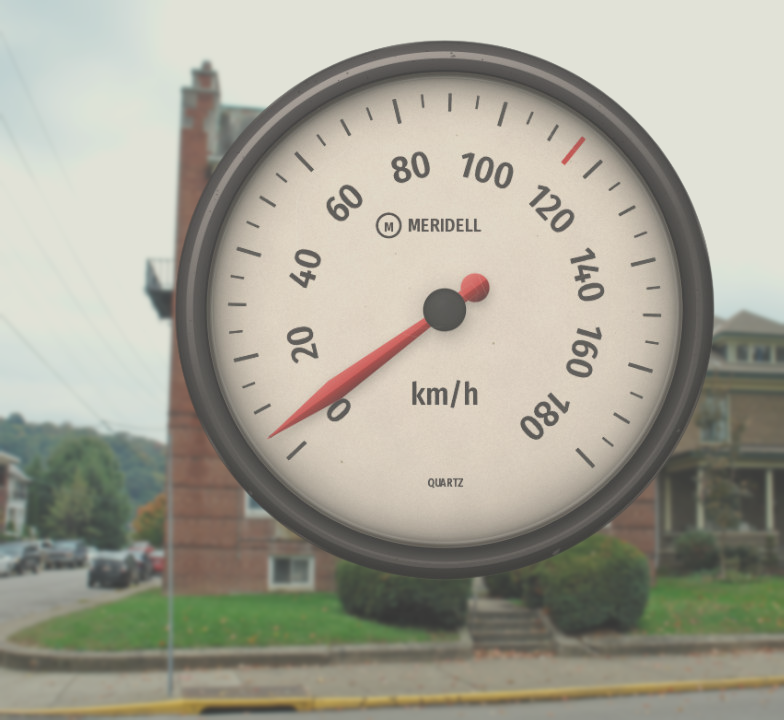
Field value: 5
